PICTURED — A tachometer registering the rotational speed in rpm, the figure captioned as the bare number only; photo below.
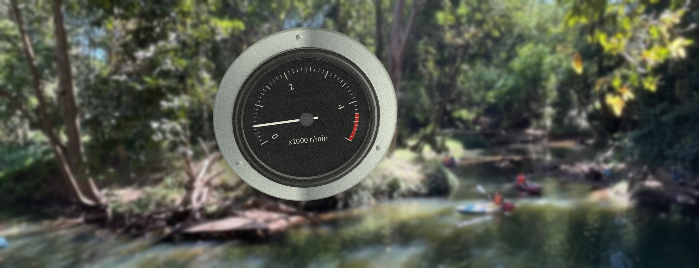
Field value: 500
